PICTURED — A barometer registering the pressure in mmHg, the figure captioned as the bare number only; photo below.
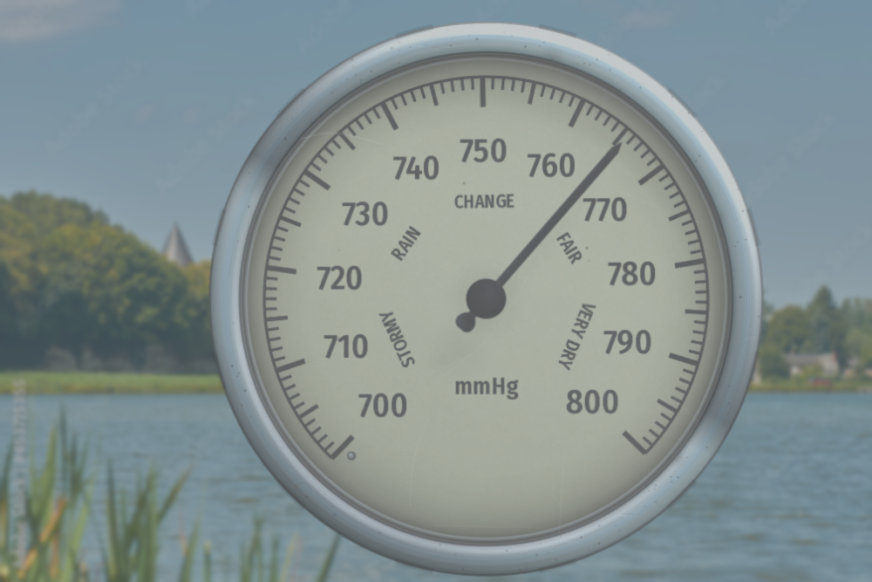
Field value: 765.5
